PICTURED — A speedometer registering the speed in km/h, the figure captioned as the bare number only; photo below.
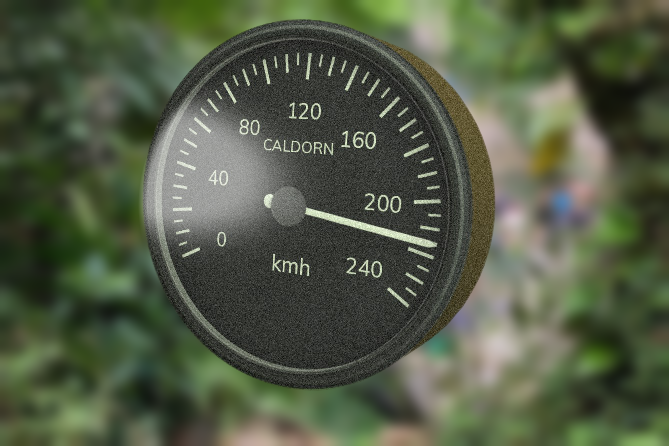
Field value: 215
